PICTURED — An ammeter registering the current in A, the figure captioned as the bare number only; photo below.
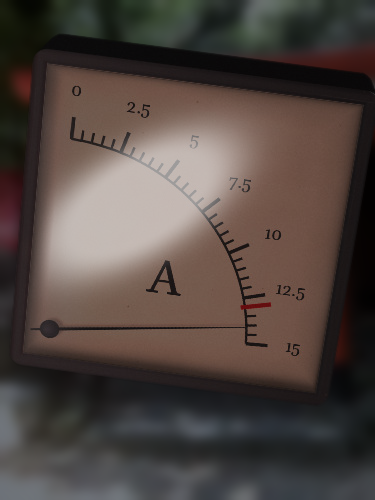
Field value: 14
